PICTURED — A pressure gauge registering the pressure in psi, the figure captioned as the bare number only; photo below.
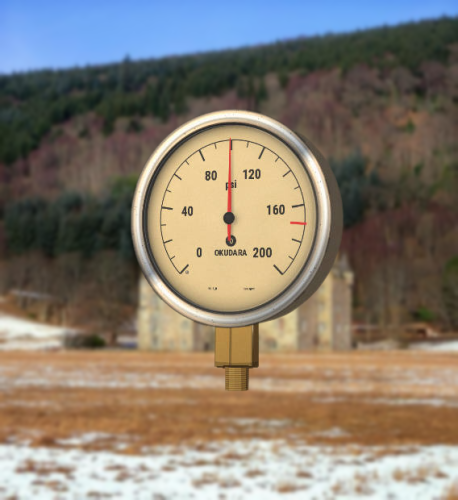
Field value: 100
